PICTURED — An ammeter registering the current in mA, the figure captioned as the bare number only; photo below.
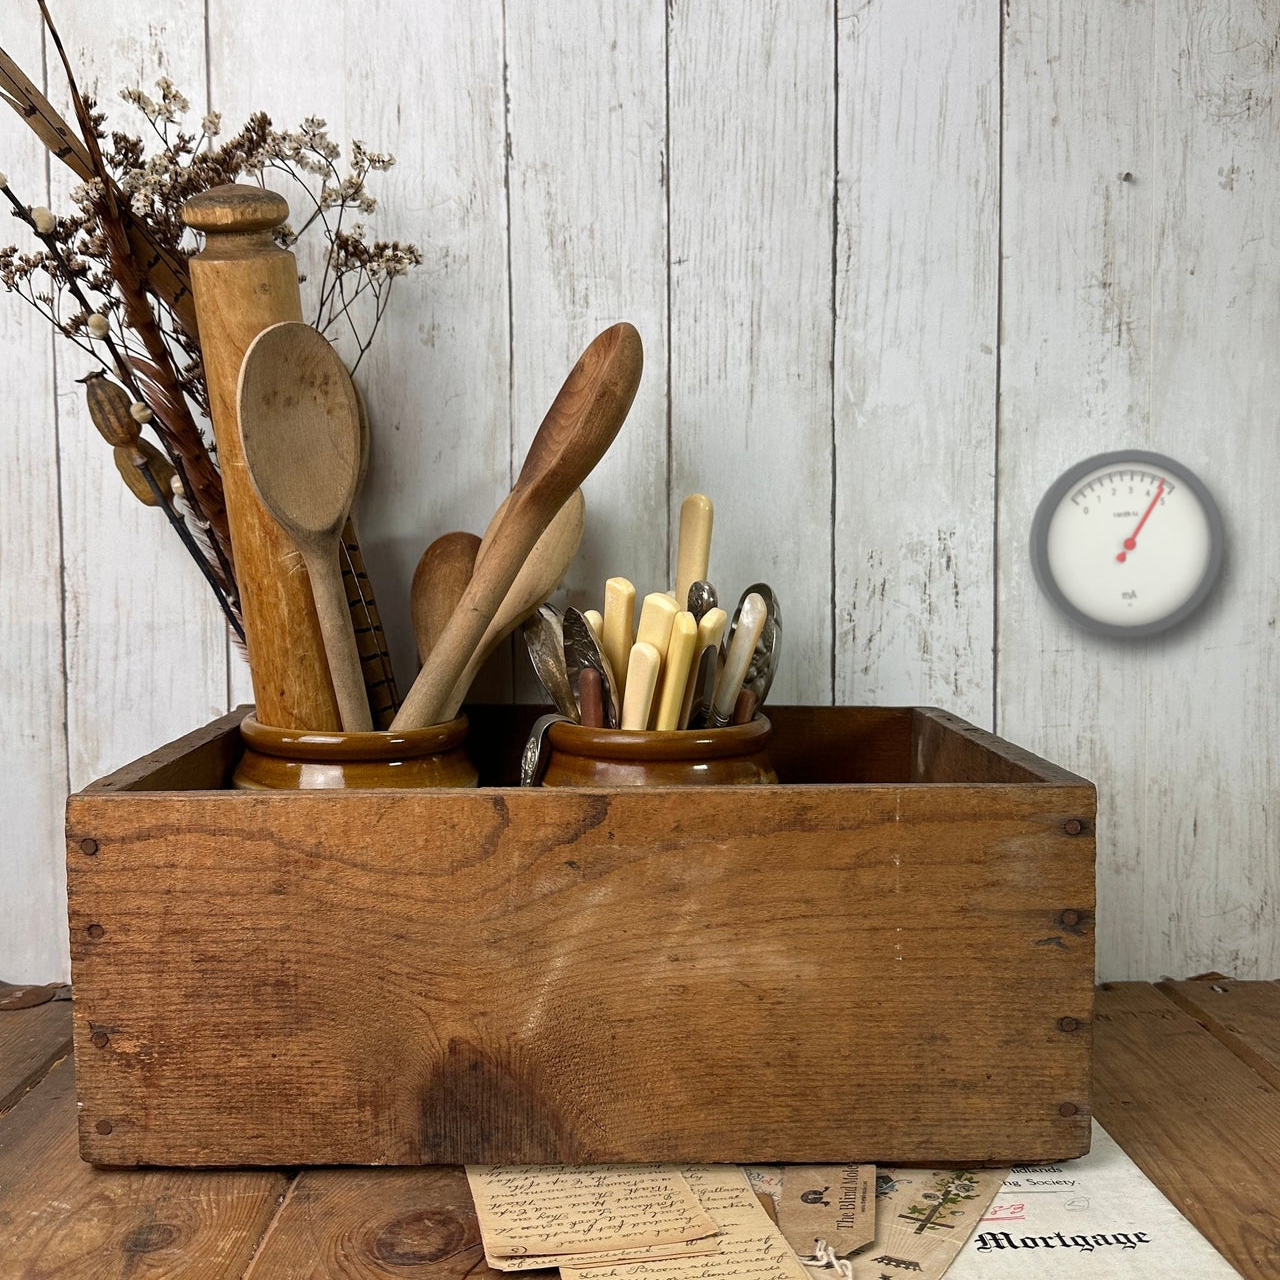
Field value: 4.5
